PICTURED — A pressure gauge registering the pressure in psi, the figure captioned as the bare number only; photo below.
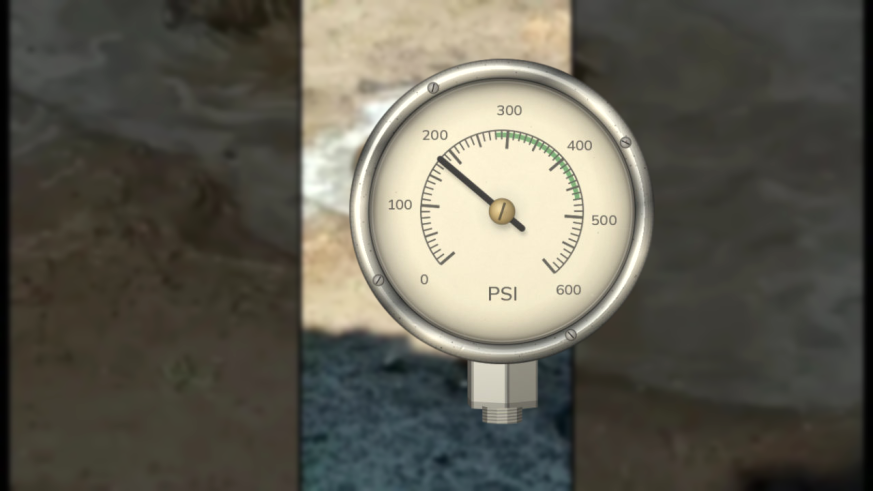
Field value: 180
